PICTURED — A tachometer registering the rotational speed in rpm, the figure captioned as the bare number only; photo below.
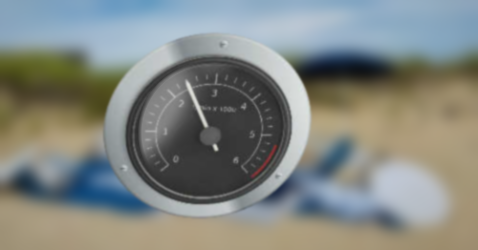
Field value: 2400
